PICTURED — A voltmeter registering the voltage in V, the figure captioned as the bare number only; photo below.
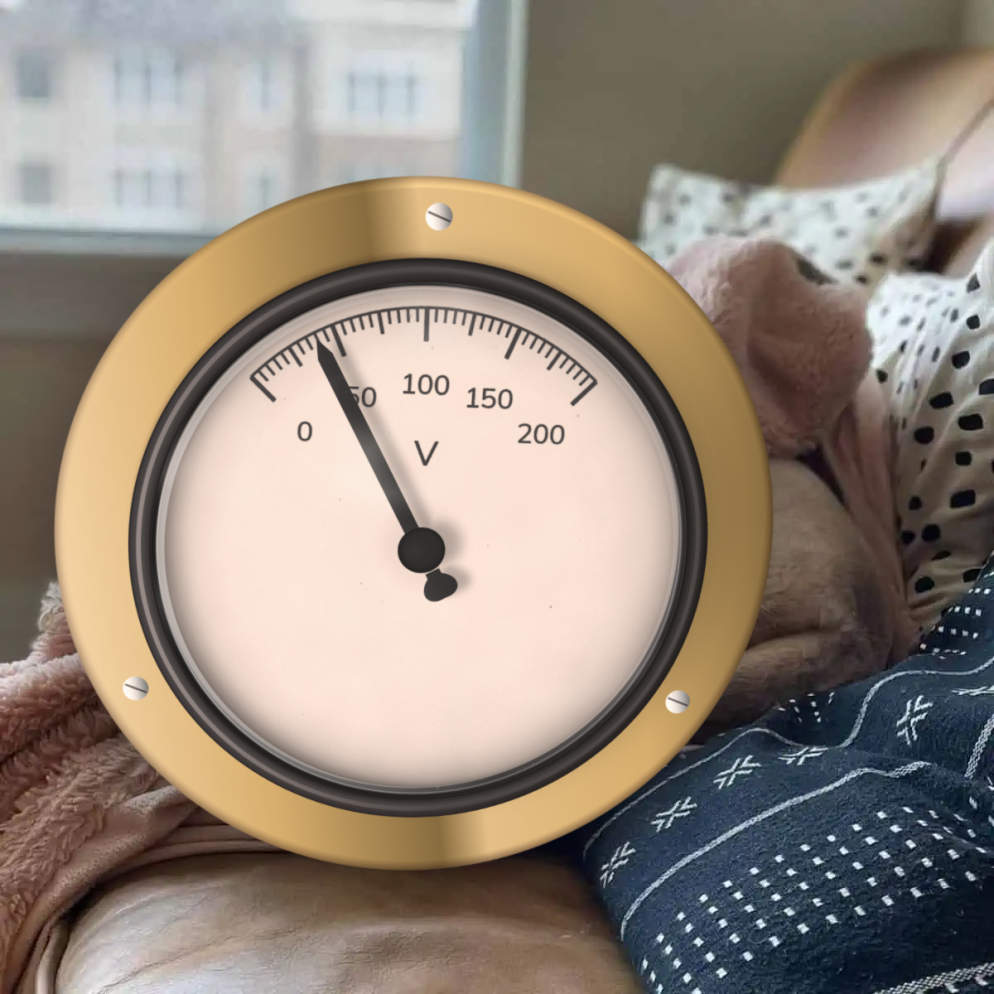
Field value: 40
